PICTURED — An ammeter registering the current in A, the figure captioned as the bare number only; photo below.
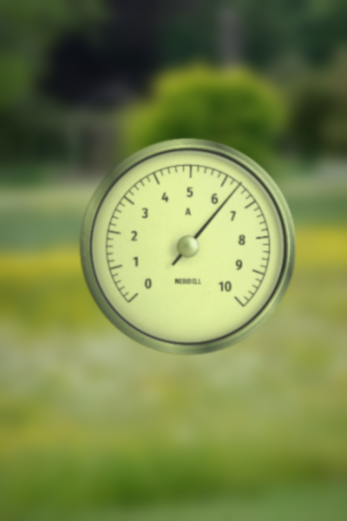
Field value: 6.4
